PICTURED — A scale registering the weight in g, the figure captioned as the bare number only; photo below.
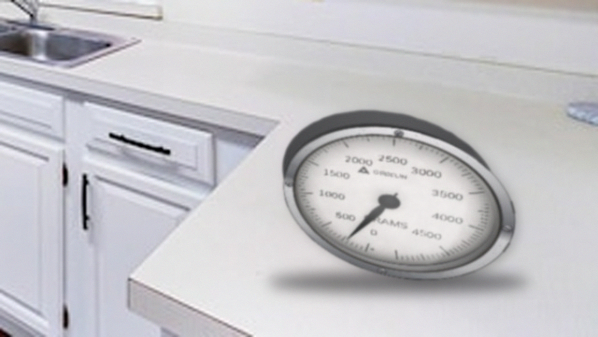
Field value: 250
